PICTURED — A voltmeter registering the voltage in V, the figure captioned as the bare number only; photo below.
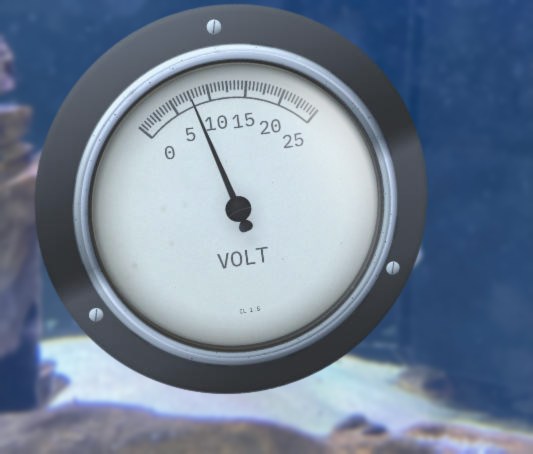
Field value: 7.5
